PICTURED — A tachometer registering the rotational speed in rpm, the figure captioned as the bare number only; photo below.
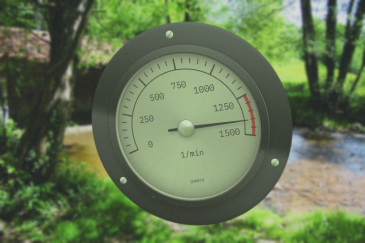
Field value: 1400
